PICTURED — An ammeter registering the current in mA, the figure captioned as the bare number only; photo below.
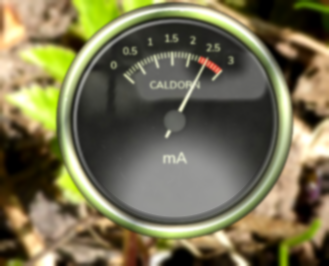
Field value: 2.5
